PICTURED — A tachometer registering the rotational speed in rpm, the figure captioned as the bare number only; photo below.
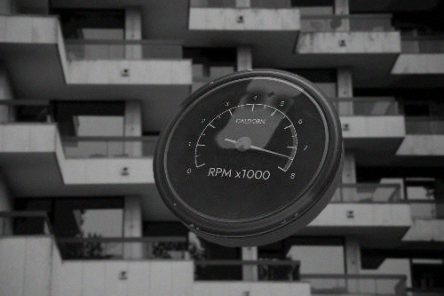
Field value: 7500
